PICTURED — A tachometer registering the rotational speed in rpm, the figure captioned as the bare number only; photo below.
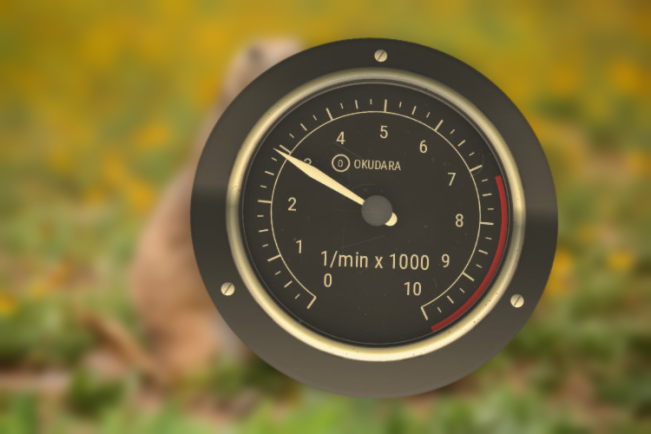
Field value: 2875
